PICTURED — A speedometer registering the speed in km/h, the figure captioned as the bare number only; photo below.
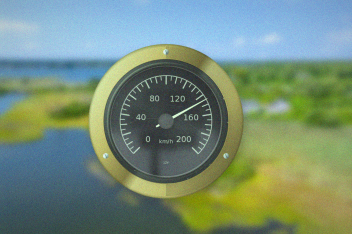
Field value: 145
